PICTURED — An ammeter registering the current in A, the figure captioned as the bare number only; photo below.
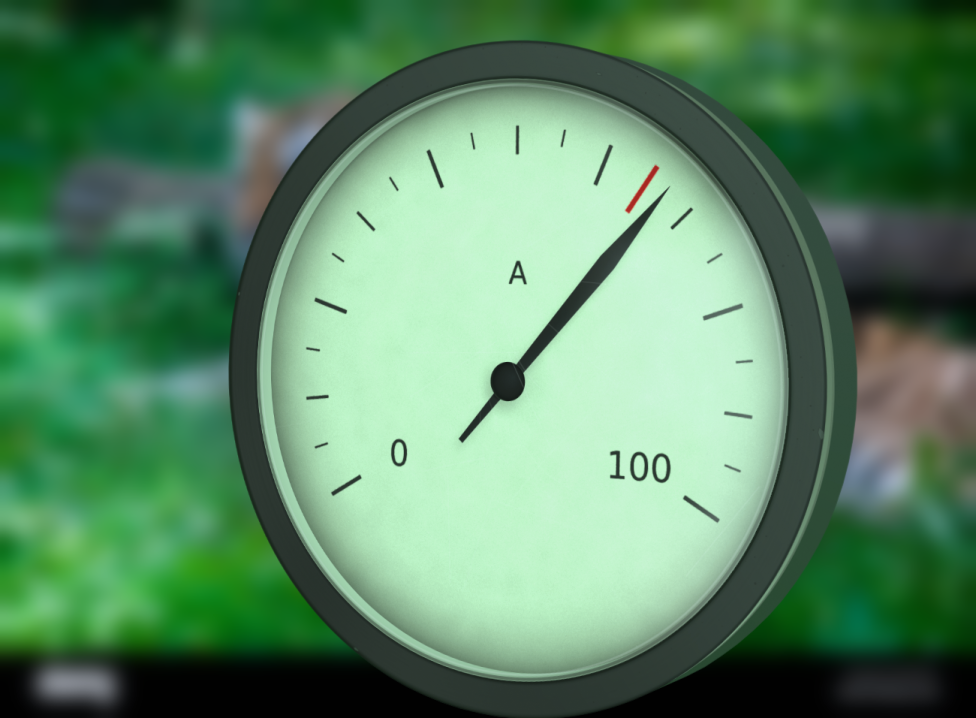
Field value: 67.5
